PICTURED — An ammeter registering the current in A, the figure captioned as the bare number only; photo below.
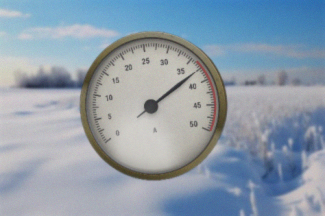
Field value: 37.5
